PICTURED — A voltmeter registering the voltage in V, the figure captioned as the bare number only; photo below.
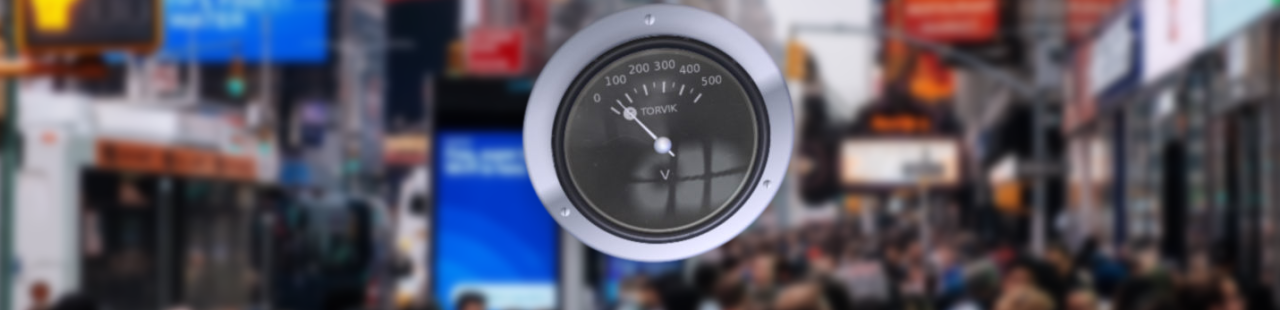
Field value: 50
